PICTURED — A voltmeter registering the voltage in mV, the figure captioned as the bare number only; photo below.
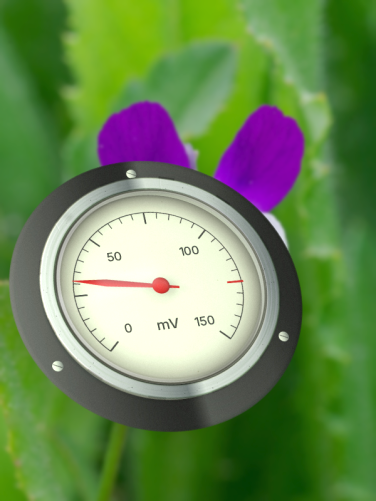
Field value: 30
